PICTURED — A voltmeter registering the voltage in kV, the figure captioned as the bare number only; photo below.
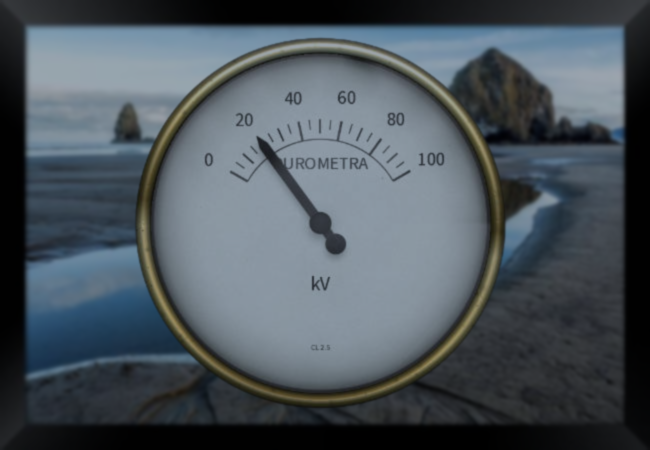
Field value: 20
